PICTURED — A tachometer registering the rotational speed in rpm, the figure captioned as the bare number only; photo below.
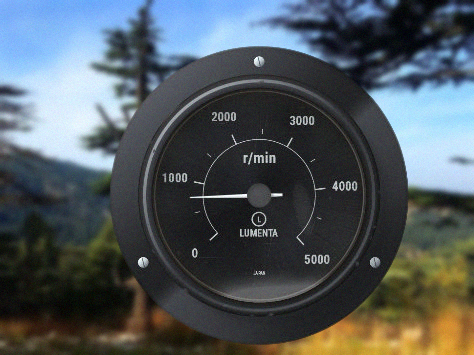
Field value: 750
